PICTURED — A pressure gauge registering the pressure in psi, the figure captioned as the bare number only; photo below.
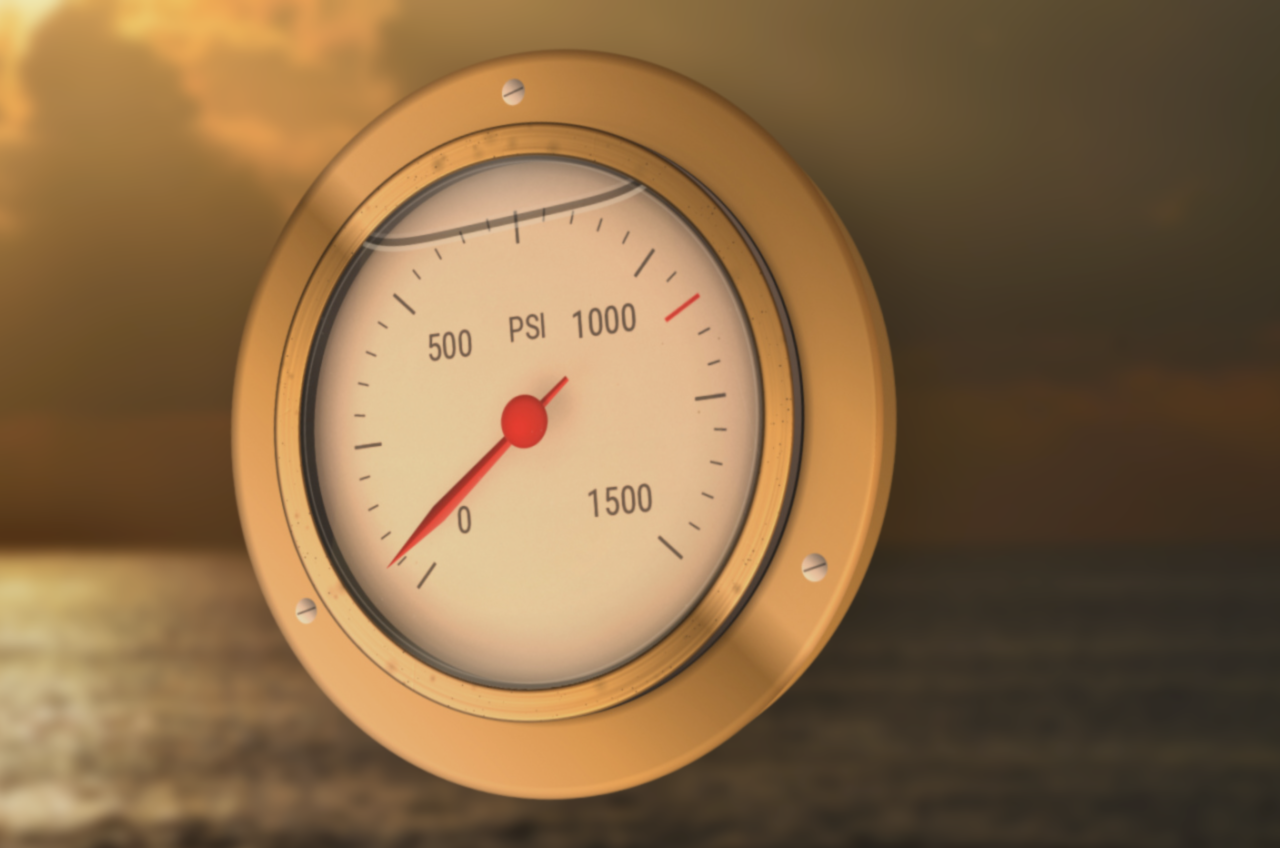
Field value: 50
